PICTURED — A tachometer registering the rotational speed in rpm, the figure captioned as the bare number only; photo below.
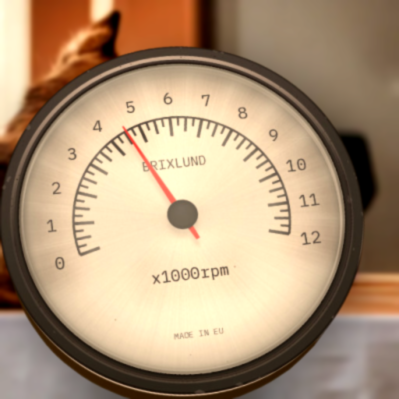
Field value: 4500
